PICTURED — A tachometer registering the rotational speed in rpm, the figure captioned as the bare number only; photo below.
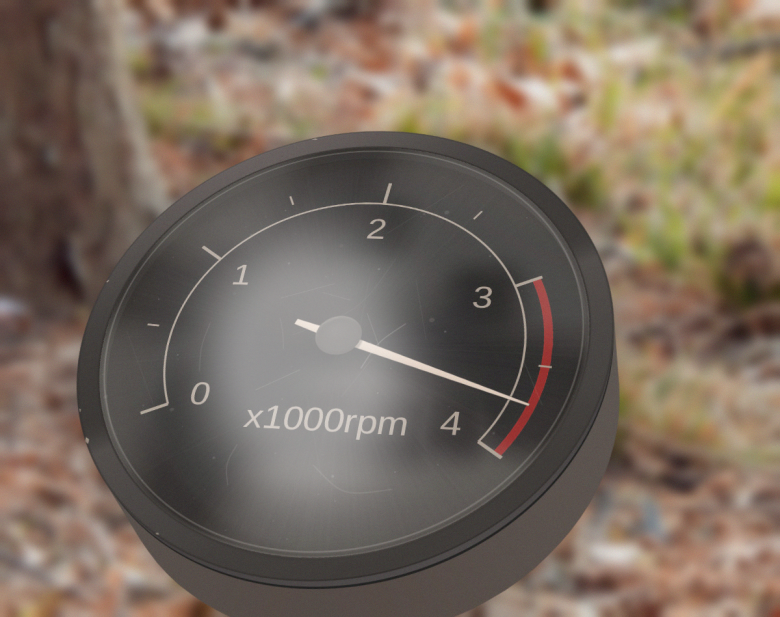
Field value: 3750
